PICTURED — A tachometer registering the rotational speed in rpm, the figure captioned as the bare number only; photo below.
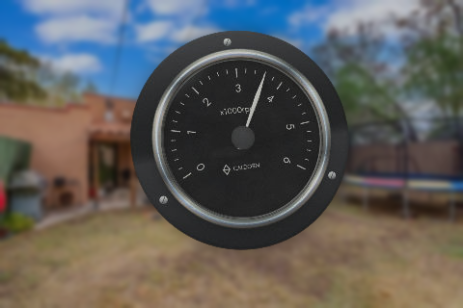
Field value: 3600
